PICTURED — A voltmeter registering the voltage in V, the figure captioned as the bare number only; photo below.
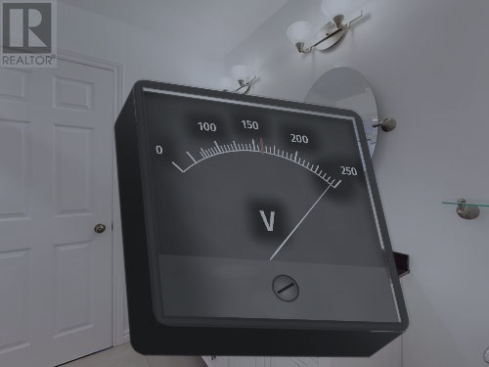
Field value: 245
